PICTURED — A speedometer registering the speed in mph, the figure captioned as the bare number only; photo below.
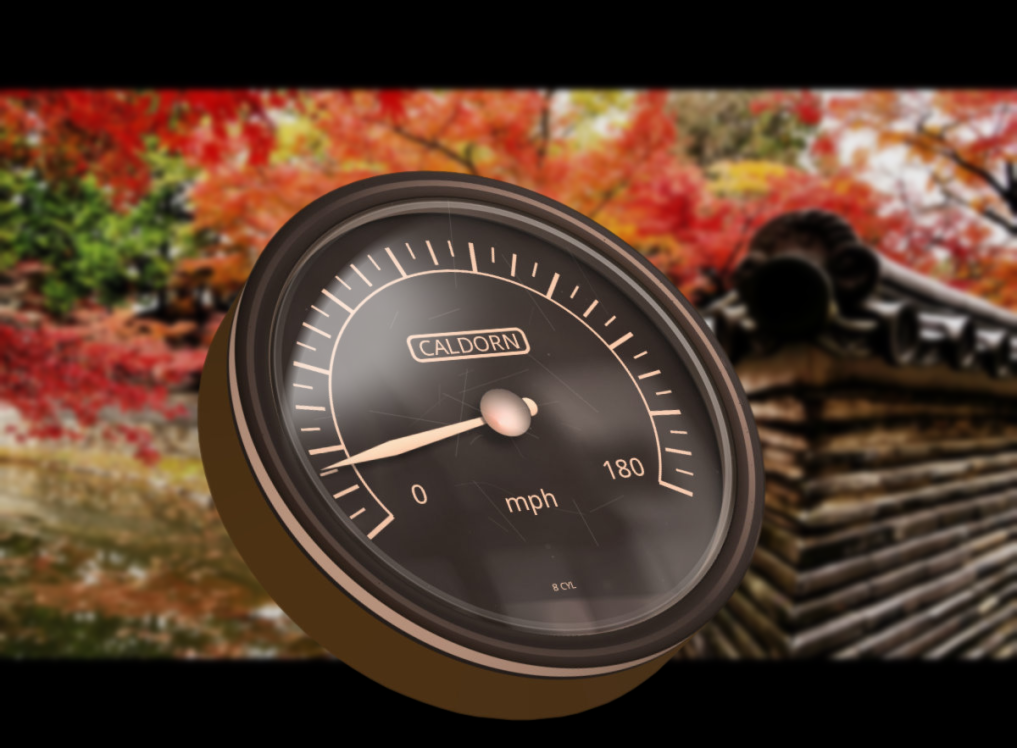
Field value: 15
